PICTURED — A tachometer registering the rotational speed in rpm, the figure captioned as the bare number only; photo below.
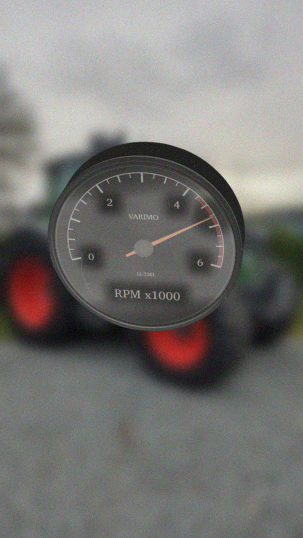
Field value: 4750
